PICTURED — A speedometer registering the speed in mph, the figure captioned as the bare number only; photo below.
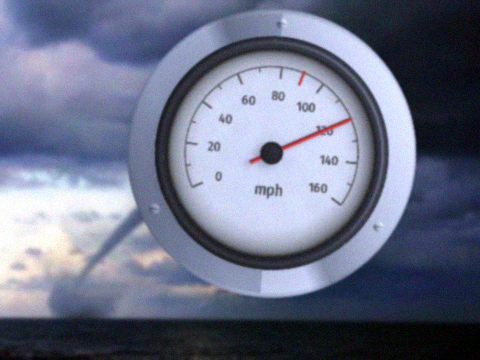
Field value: 120
